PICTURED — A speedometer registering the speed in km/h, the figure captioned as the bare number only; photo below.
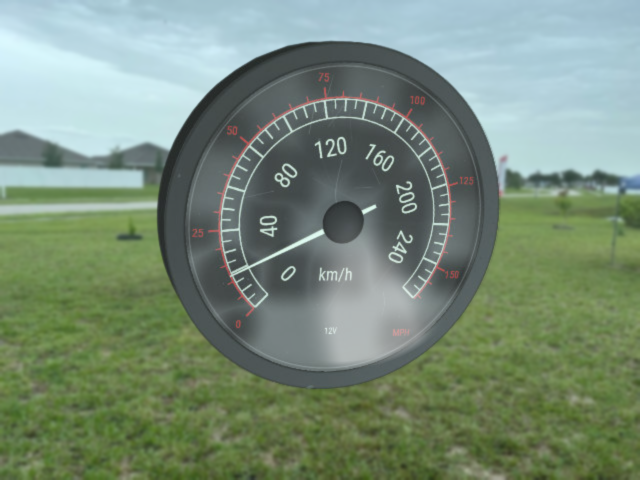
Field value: 20
